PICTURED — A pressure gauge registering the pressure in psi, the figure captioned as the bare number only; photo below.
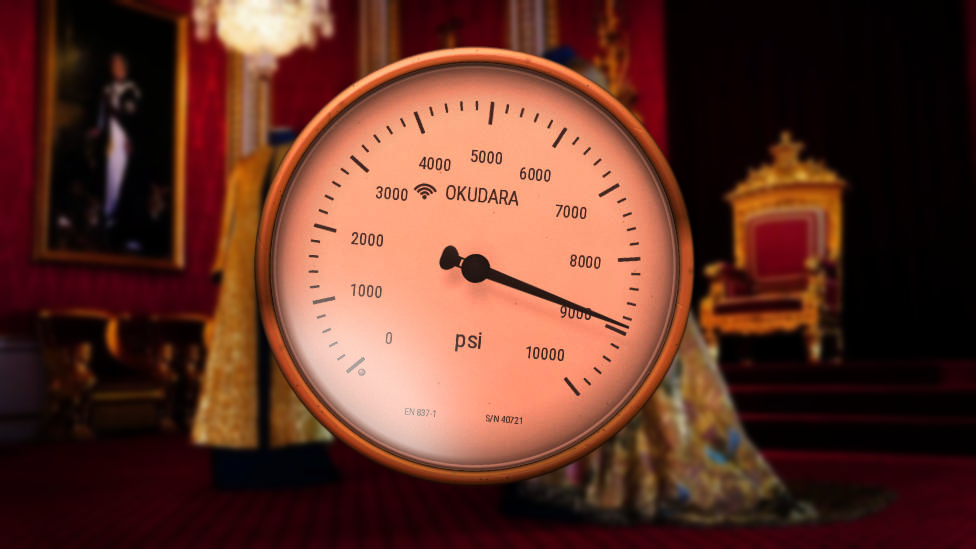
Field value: 8900
